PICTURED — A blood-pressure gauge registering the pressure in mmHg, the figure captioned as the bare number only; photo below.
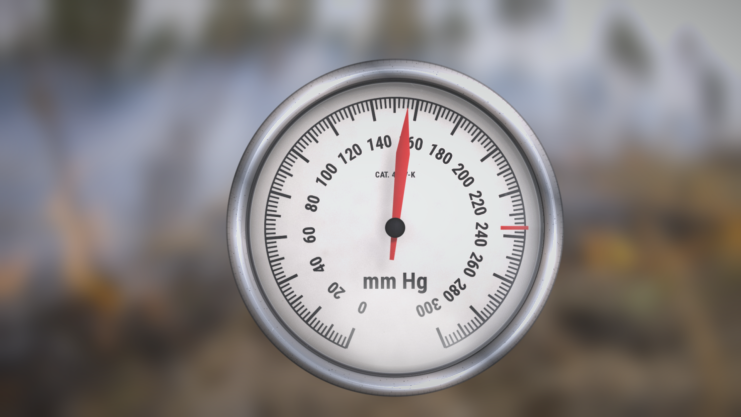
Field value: 156
